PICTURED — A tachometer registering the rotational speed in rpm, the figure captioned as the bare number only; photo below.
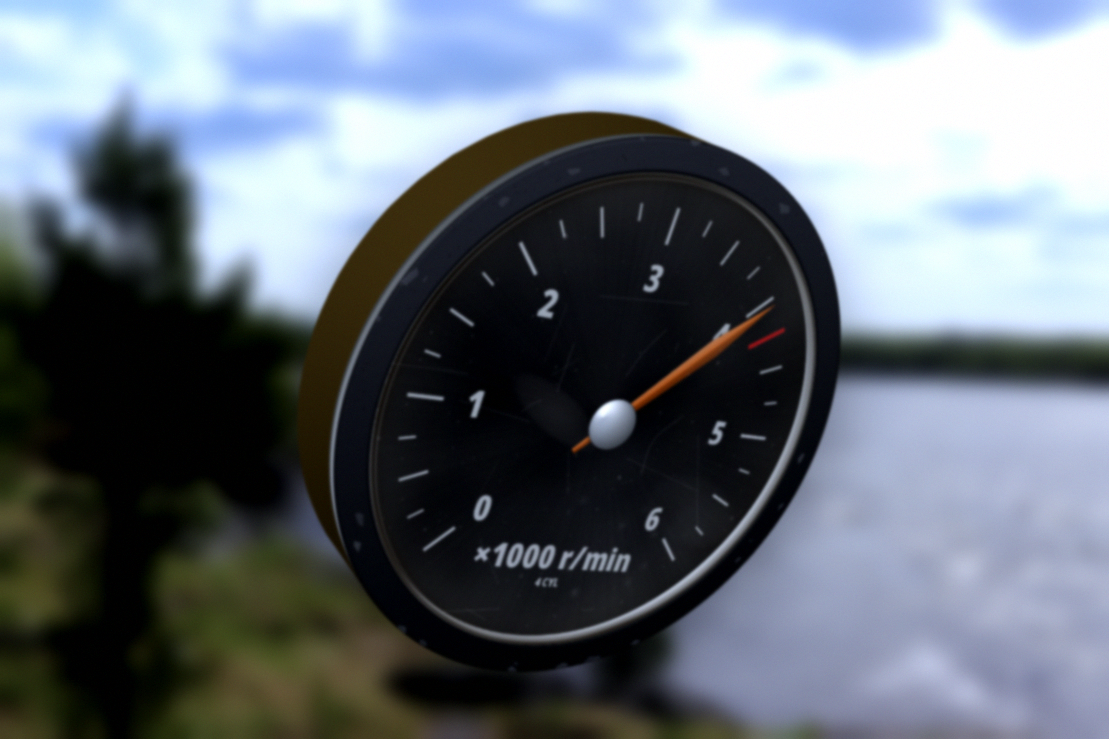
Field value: 4000
